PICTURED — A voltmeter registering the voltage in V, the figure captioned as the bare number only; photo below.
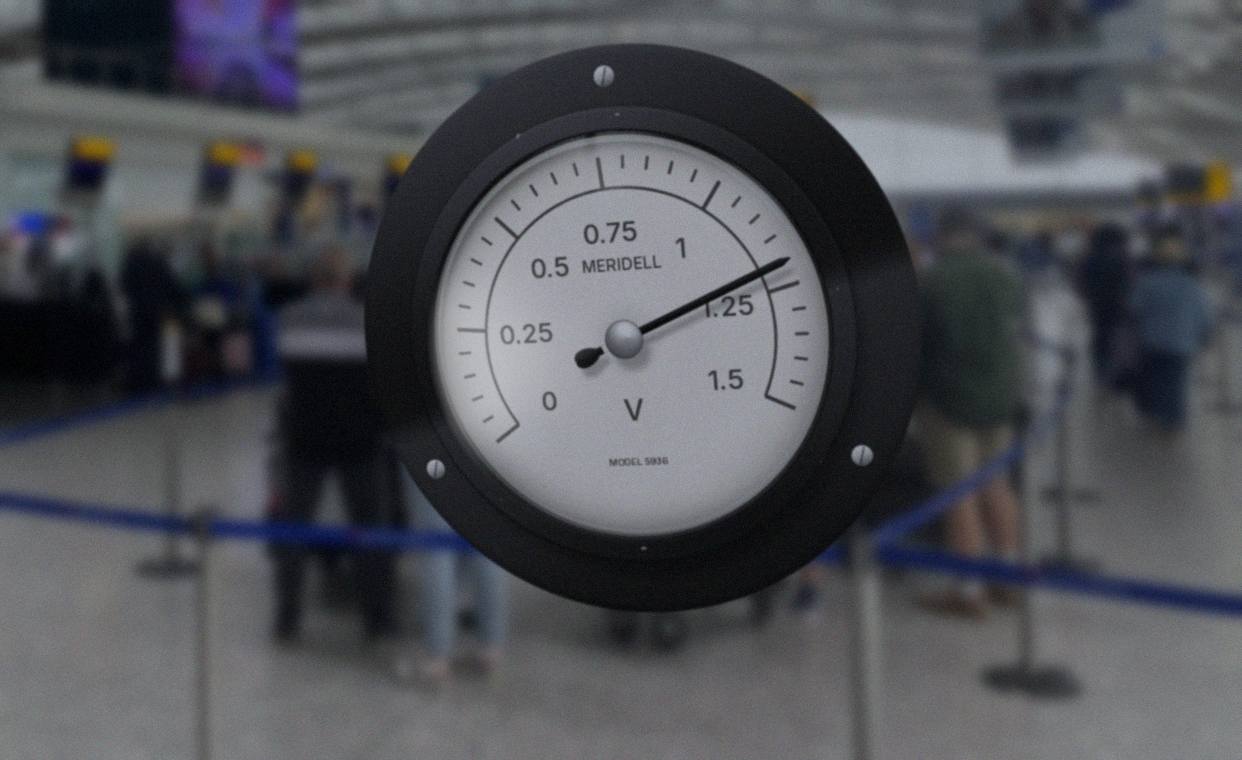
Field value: 1.2
